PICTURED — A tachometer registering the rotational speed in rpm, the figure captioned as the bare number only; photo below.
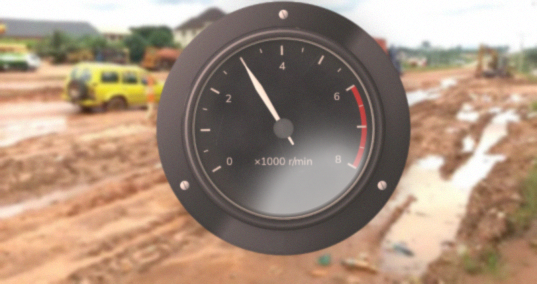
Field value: 3000
